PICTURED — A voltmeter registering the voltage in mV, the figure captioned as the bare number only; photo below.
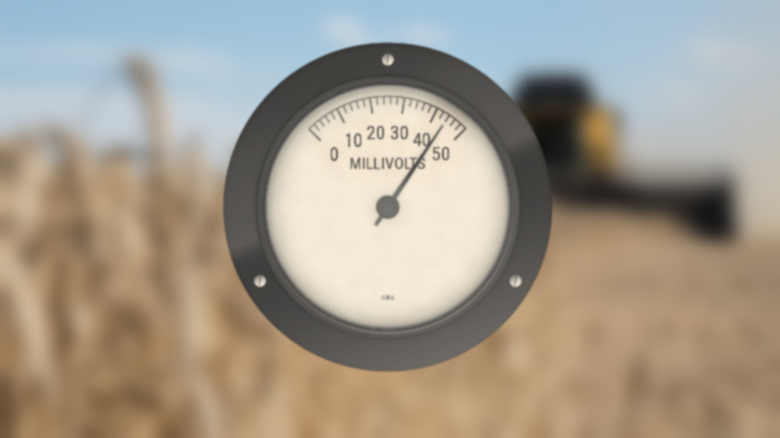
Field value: 44
